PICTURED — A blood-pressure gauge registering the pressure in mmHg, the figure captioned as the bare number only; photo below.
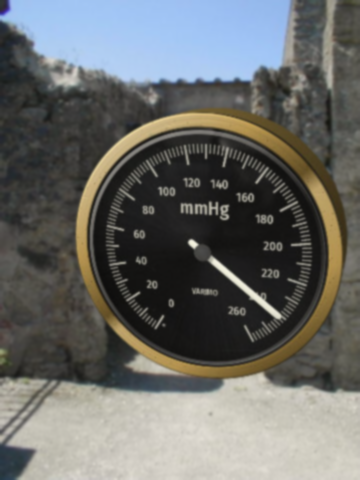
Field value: 240
